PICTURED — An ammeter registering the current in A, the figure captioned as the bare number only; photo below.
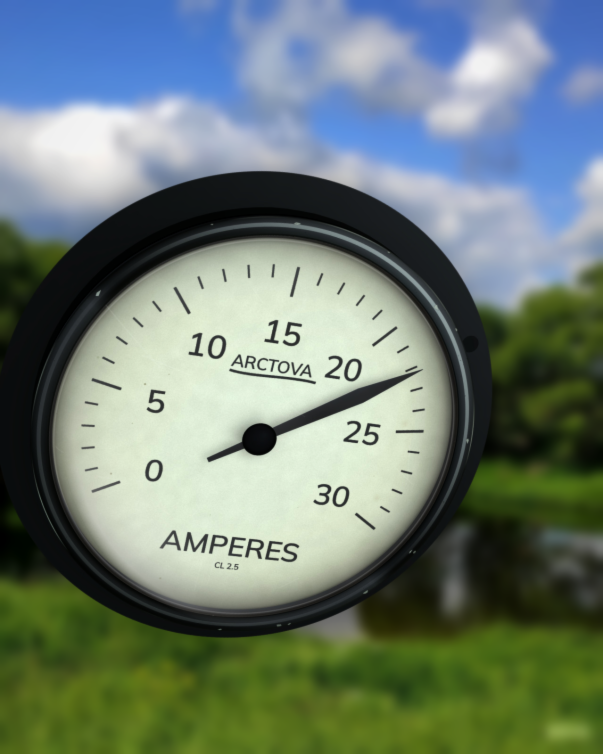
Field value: 22
